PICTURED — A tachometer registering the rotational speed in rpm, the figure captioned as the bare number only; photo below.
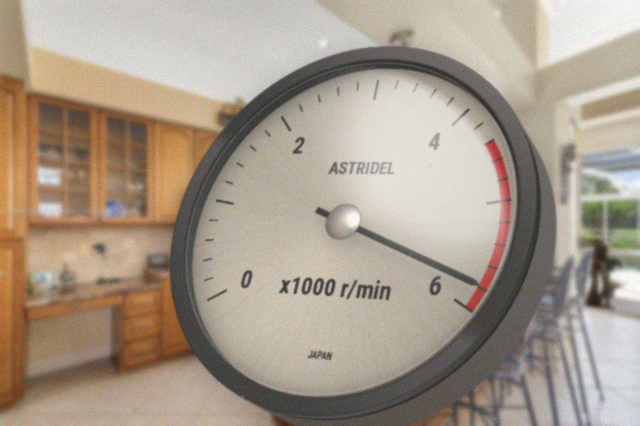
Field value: 5800
